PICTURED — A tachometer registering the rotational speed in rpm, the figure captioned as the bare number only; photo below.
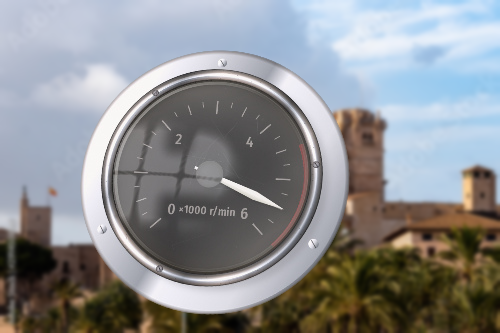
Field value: 5500
